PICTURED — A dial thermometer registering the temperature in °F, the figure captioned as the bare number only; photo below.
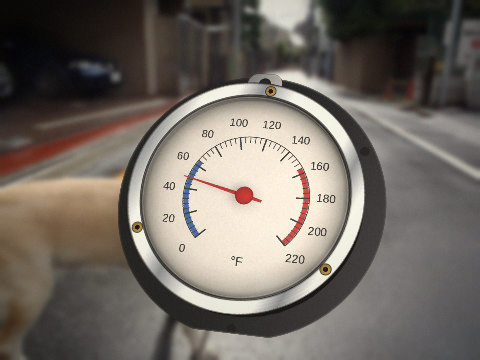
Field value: 48
